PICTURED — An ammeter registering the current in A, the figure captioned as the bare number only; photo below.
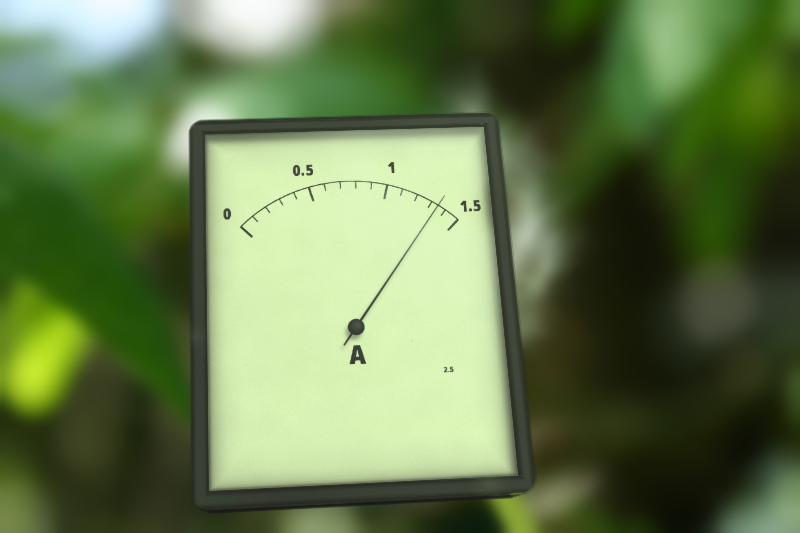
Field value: 1.35
